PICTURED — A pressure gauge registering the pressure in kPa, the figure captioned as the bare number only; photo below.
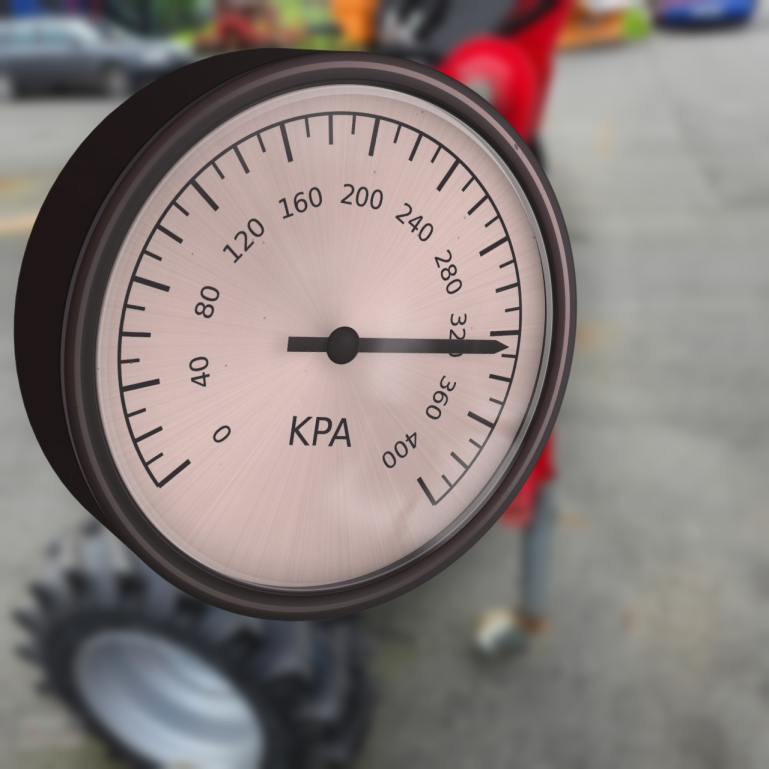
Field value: 325
